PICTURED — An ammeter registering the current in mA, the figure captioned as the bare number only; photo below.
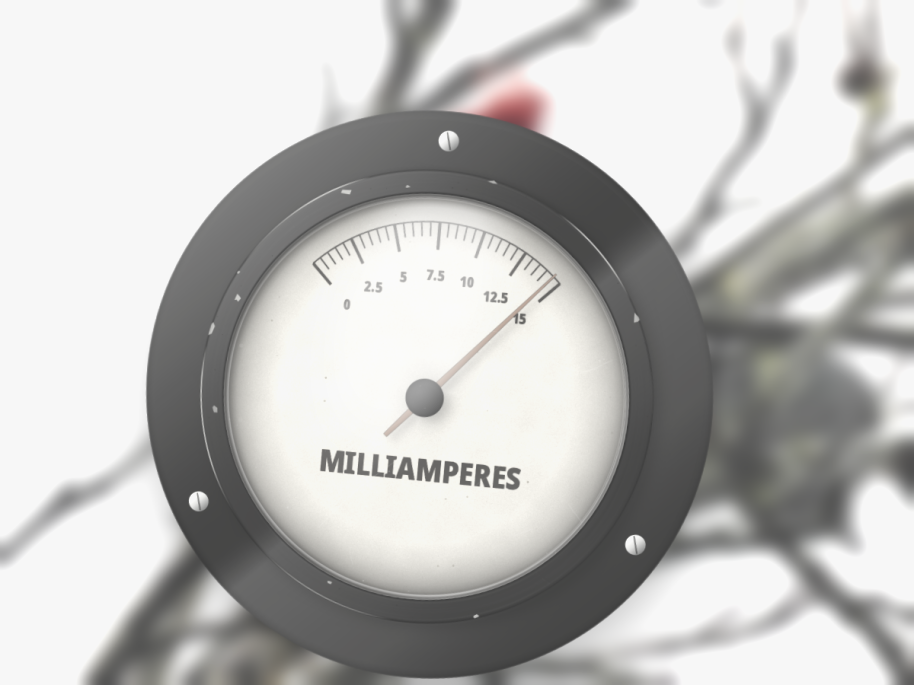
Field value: 14.5
